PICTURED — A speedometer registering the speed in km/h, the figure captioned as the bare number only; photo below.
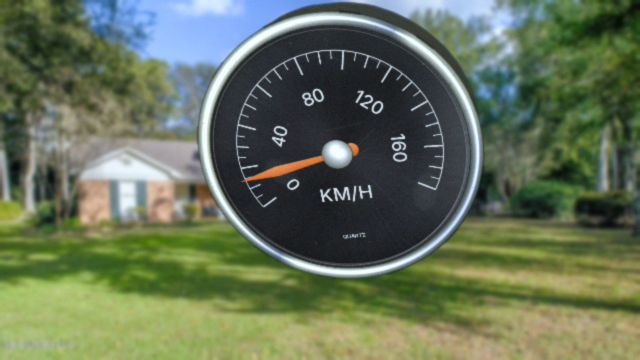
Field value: 15
